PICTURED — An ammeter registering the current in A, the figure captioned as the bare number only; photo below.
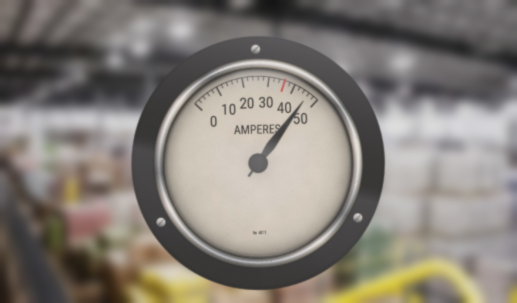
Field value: 46
